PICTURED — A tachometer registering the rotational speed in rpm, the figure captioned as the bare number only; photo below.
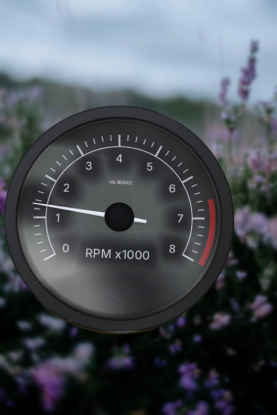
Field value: 1300
